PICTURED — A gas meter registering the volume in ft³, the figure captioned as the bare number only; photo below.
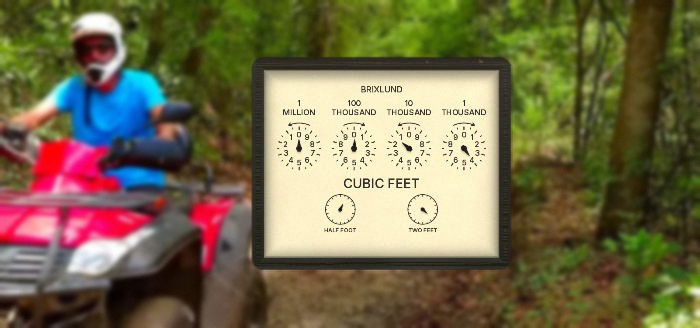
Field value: 1400
